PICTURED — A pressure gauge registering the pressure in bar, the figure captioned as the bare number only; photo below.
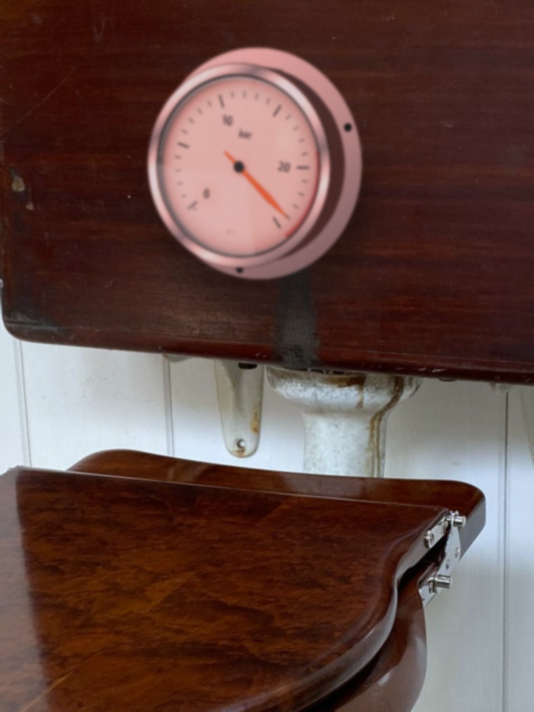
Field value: 24
